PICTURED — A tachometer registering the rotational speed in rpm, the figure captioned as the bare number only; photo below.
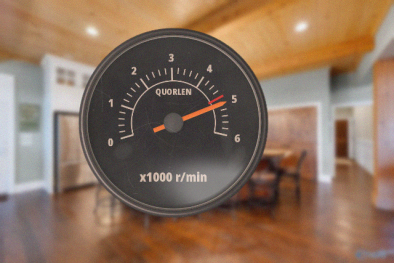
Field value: 5000
